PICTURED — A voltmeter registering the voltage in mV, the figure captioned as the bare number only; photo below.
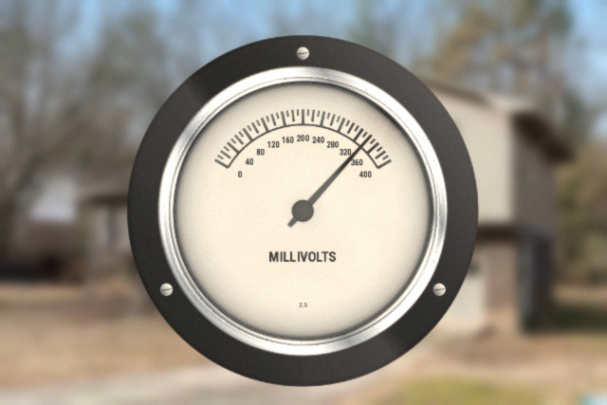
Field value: 340
